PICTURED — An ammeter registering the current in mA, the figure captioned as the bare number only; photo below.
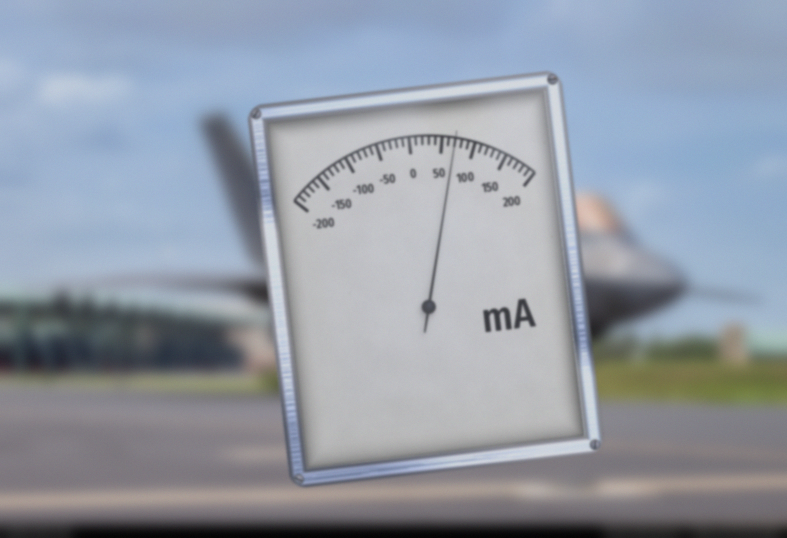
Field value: 70
